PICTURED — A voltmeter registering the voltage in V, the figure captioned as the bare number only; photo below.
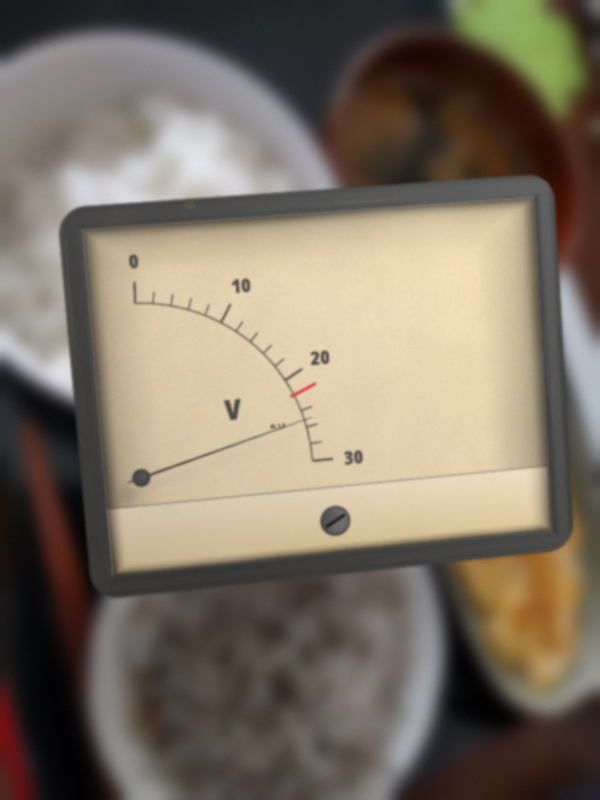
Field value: 25
